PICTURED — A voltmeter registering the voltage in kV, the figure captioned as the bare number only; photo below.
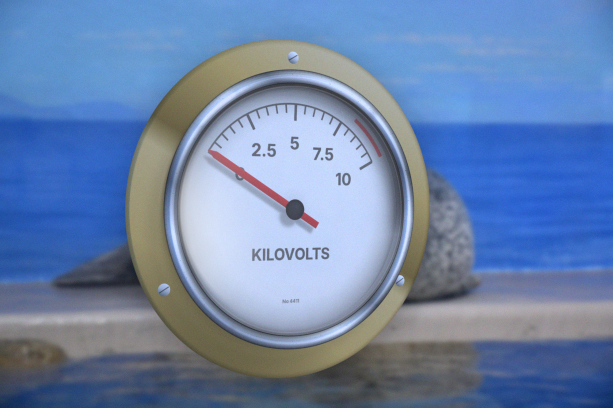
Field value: 0
